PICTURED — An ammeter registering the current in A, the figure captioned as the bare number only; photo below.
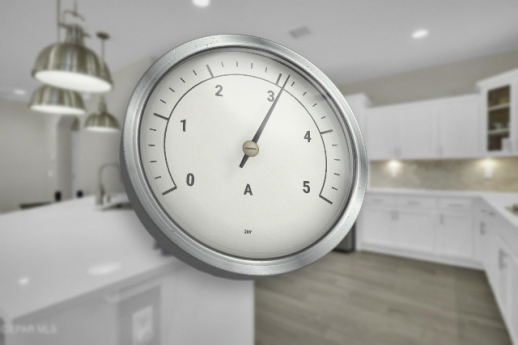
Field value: 3.1
